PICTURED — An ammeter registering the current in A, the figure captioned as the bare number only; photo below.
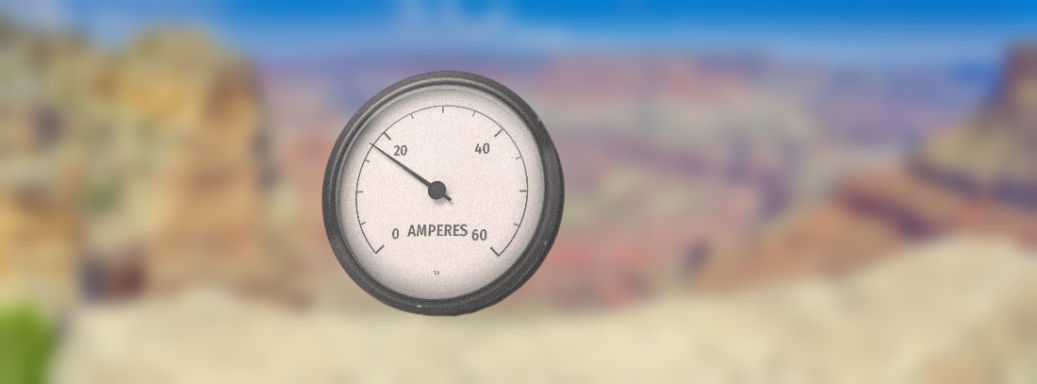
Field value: 17.5
